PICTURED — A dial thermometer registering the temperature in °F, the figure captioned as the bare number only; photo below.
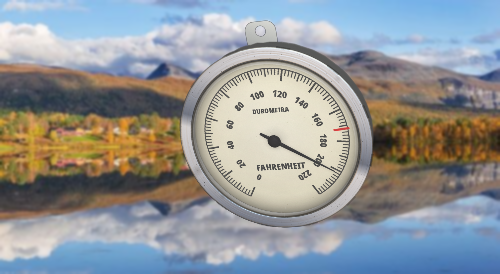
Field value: 200
